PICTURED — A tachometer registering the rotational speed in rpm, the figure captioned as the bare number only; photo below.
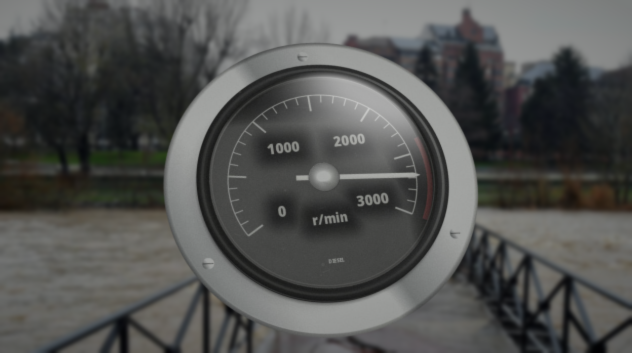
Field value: 2700
